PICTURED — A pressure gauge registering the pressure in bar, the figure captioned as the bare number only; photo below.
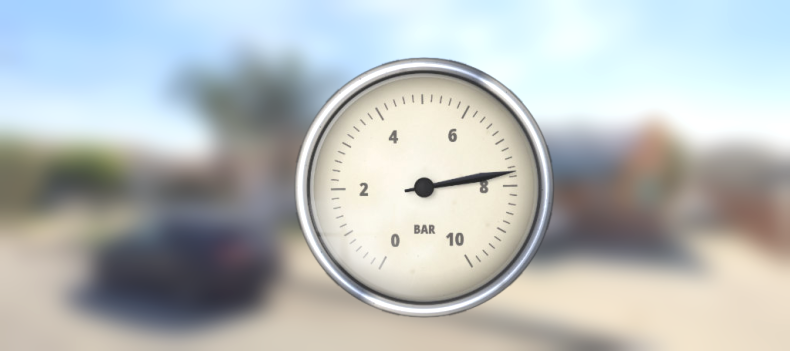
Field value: 7.7
